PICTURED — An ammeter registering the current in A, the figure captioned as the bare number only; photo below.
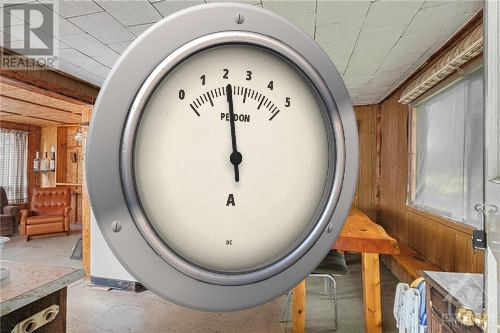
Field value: 2
